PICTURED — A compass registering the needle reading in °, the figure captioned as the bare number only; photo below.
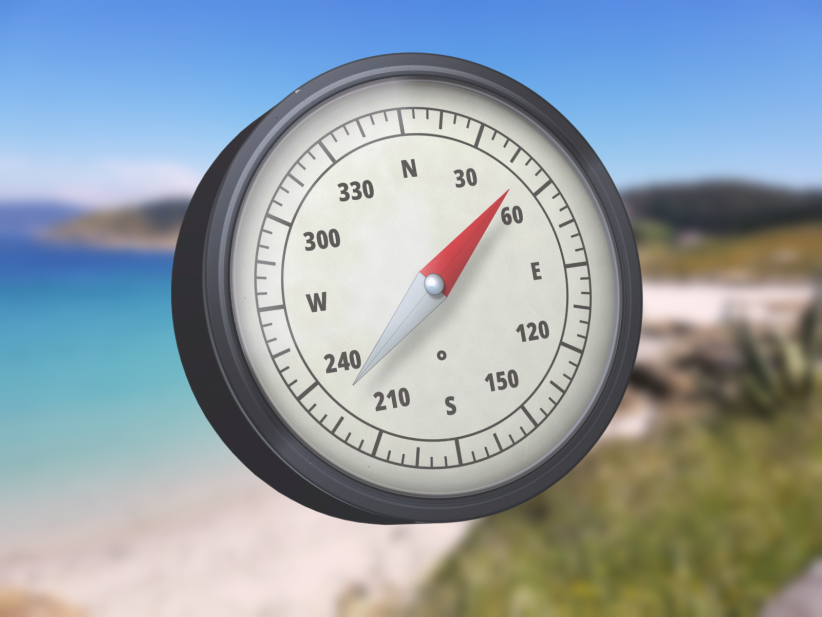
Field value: 50
